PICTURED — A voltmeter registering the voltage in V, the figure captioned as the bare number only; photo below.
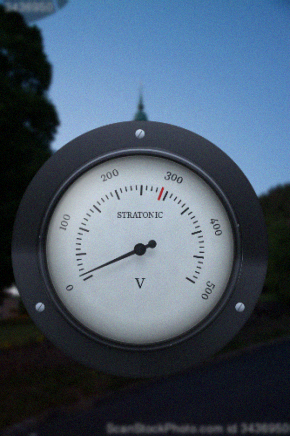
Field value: 10
